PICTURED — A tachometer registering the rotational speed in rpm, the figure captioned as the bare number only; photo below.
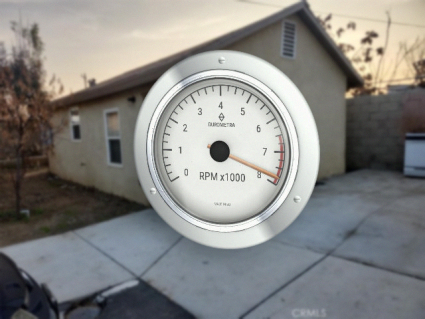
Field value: 7750
